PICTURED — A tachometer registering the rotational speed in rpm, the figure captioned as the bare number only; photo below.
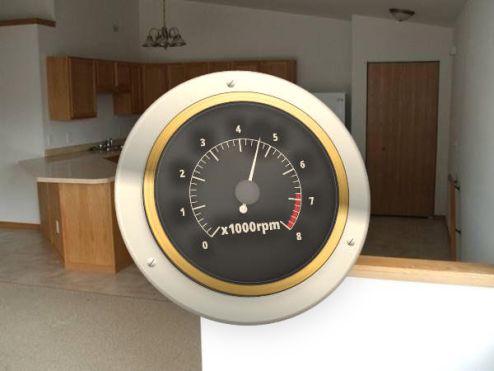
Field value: 4600
